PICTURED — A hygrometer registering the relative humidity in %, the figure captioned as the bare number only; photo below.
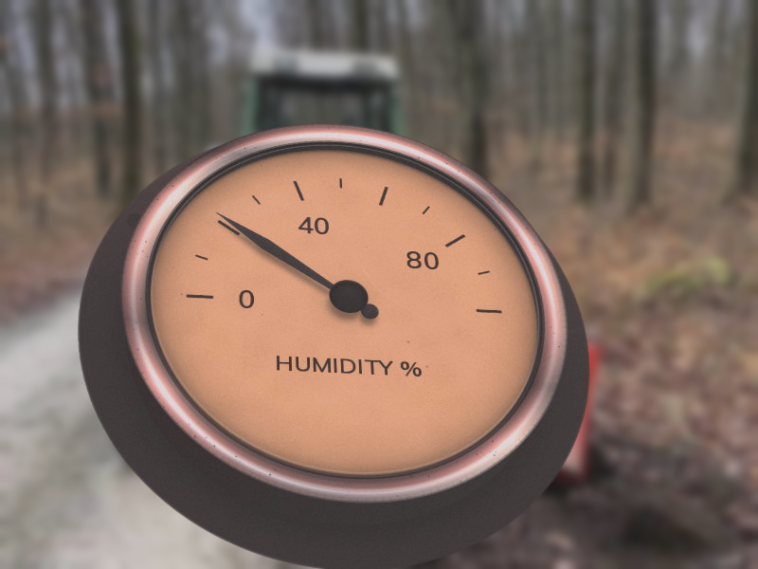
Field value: 20
